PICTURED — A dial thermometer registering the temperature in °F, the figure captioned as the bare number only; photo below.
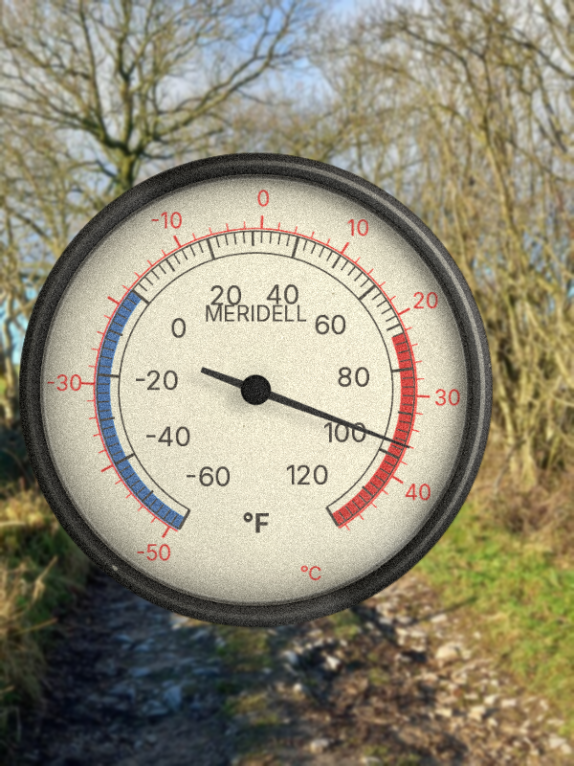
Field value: 97
